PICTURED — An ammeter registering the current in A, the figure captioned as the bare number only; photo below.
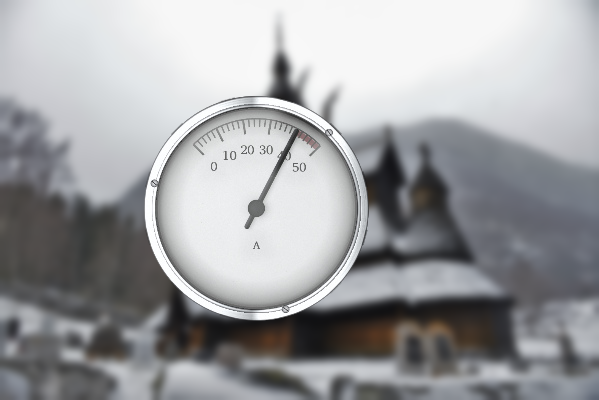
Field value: 40
